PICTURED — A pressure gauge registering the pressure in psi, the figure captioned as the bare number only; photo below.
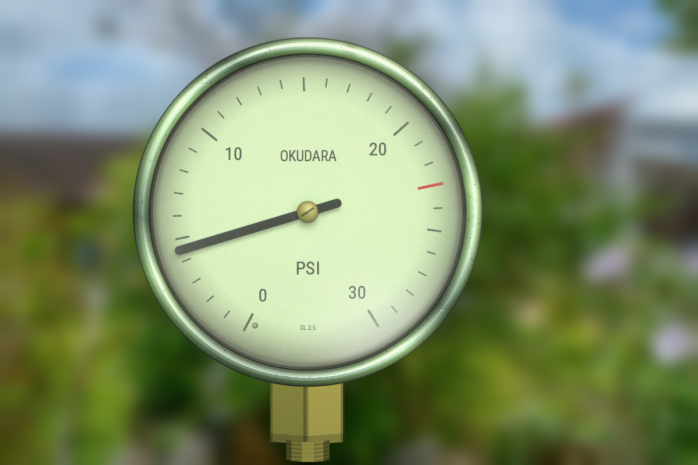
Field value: 4.5
